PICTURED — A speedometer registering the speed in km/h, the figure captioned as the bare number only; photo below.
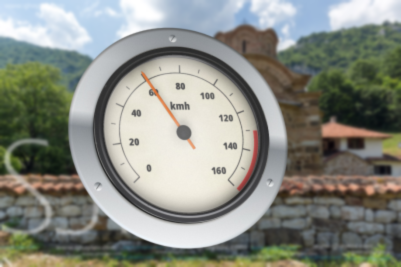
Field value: 60
